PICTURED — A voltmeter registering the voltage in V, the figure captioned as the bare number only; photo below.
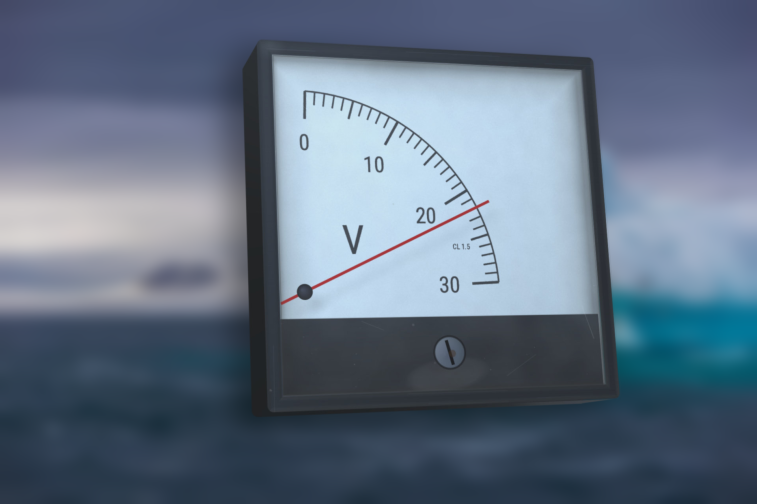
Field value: 22
